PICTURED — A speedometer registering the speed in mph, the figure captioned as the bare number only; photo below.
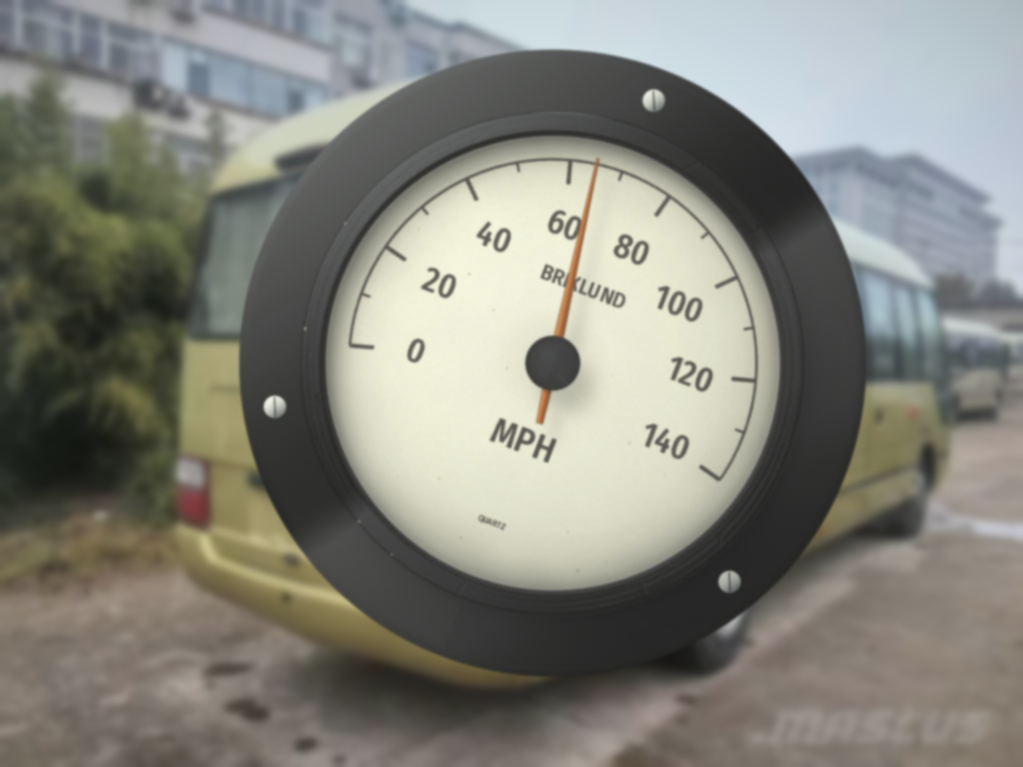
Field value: 65
